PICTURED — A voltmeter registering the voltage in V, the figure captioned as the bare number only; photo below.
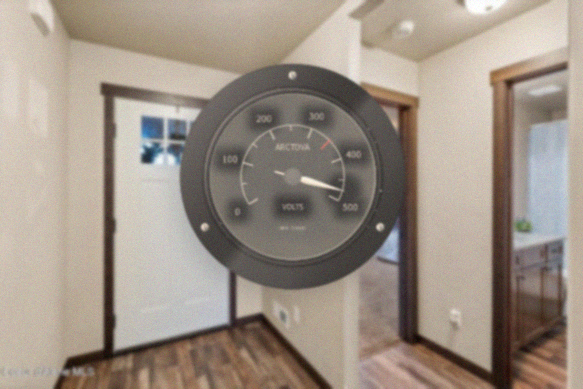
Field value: 475
